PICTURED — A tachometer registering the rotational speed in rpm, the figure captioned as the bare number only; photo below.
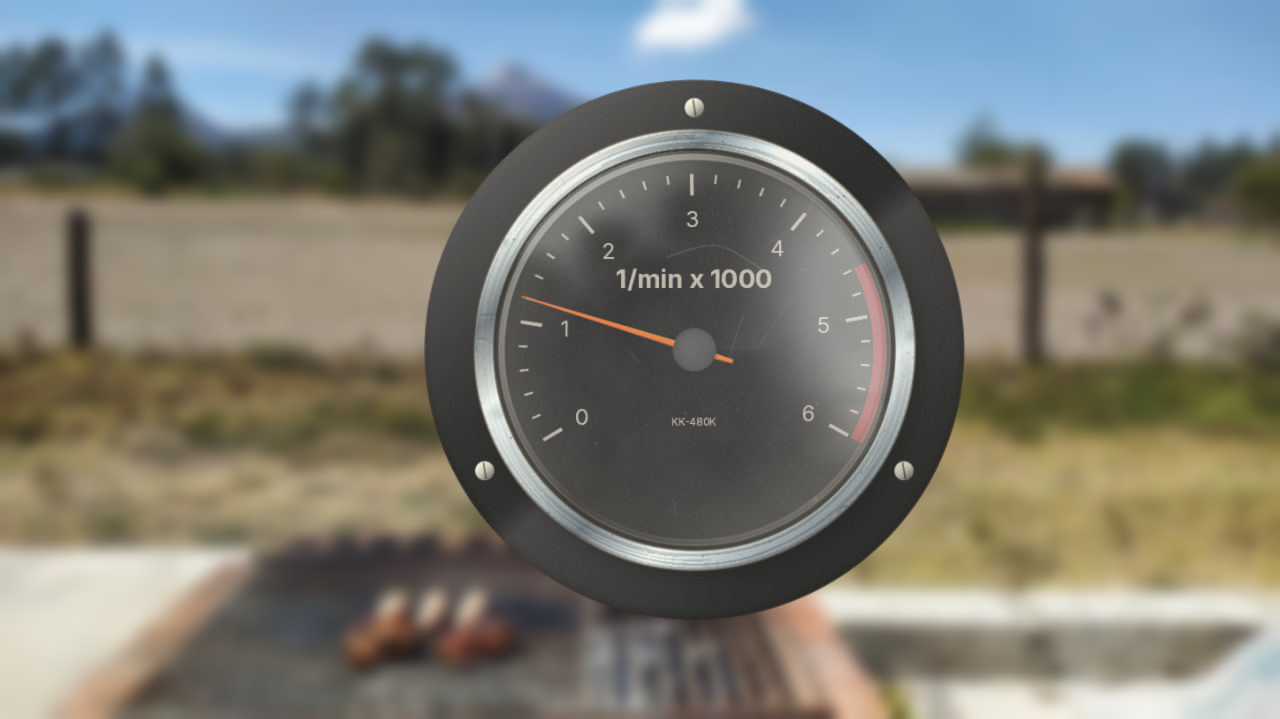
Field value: 1200
